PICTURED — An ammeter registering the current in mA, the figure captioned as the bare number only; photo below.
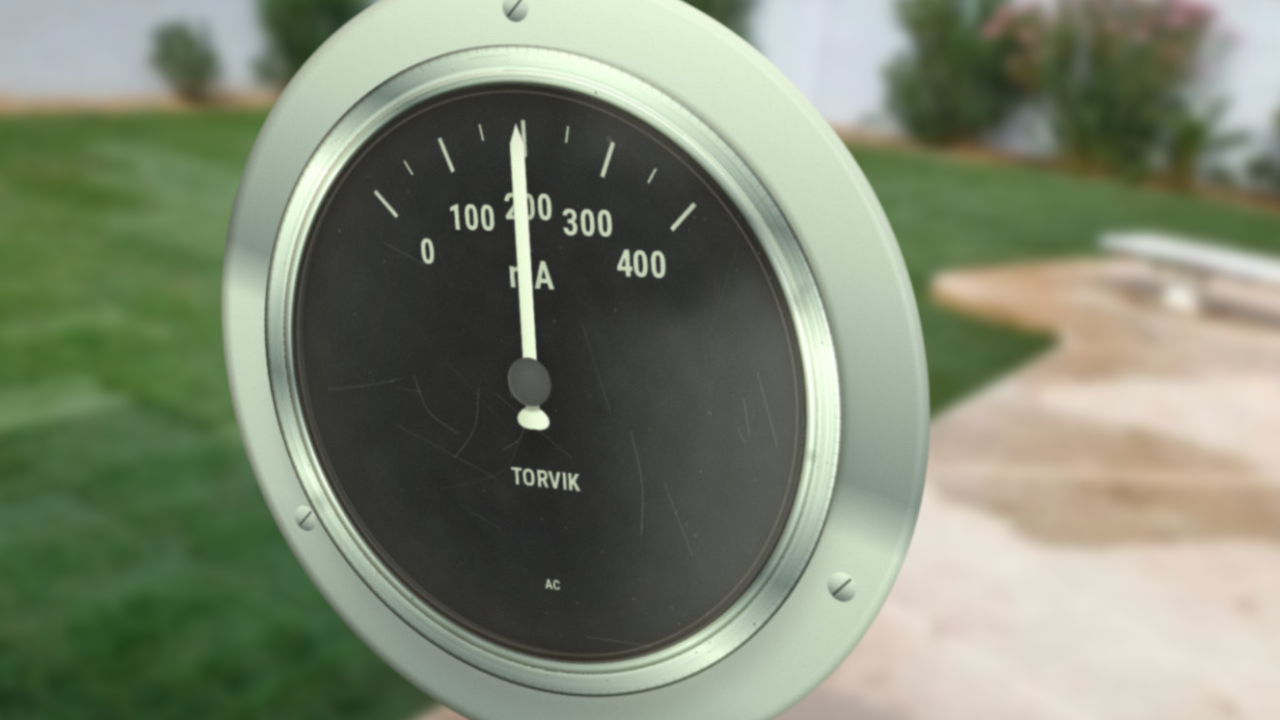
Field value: 200
